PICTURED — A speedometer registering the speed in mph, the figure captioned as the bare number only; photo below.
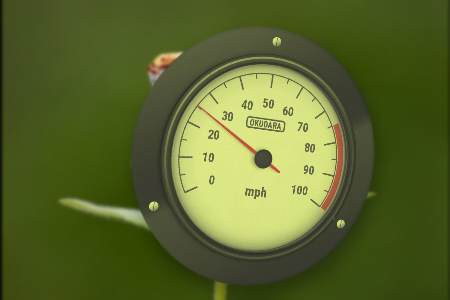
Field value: 25
